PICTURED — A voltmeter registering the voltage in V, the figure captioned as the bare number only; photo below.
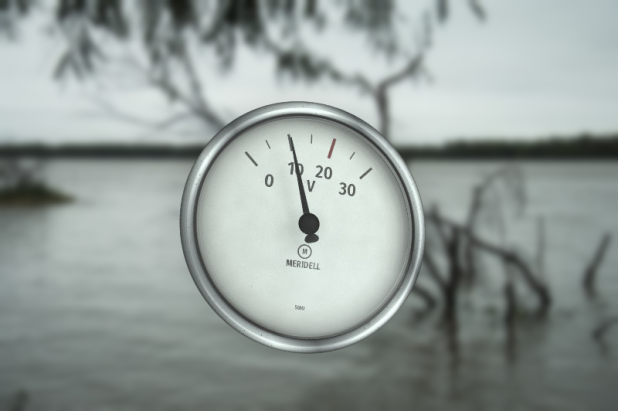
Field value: 10
